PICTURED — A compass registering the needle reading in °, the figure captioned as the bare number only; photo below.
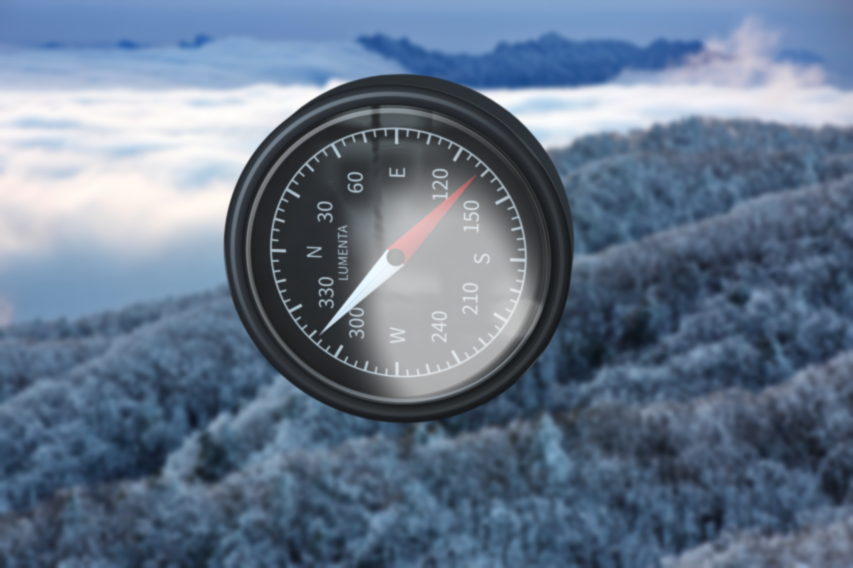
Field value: 132.5
